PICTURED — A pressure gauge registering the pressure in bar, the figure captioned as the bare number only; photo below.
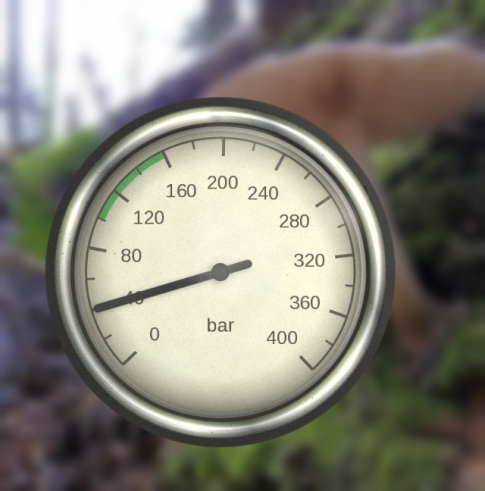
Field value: 40
